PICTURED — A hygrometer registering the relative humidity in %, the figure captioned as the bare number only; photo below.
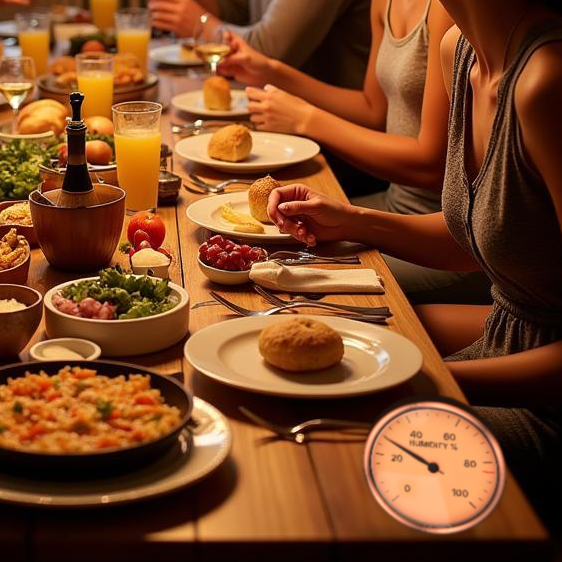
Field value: 28
